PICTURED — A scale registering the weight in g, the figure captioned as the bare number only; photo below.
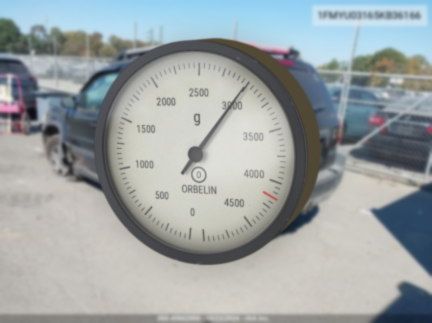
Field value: 3000
